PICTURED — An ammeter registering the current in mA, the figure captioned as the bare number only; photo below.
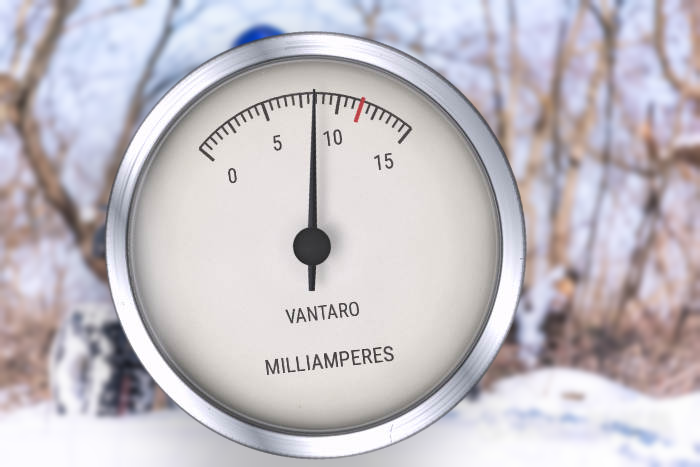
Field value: 8.5
